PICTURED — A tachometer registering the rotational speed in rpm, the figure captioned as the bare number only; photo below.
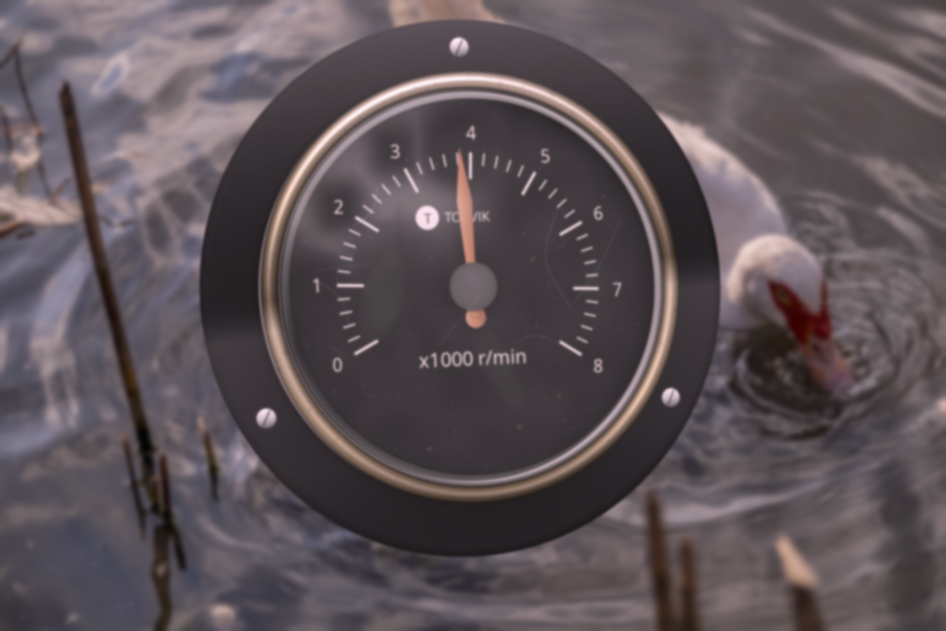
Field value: 3800
